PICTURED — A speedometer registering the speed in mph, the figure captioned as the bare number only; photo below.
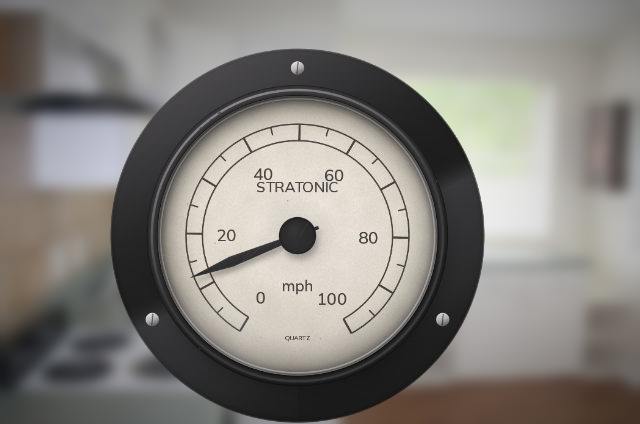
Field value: 12.5
